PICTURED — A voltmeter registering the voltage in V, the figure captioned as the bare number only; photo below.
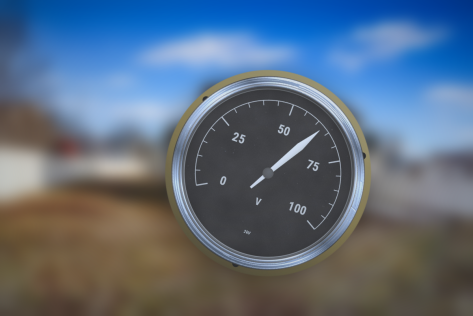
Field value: 62.5
